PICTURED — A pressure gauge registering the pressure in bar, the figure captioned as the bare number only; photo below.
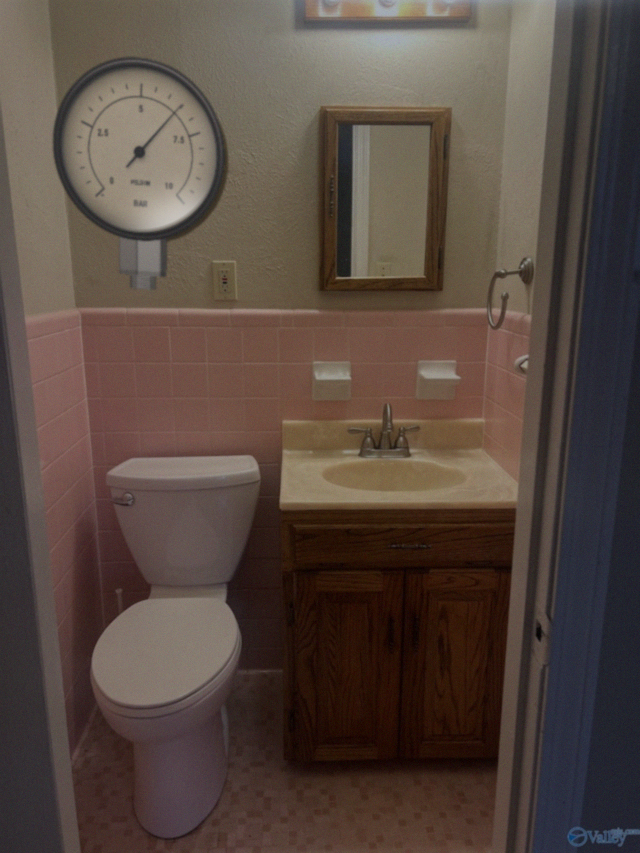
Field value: 6.5
